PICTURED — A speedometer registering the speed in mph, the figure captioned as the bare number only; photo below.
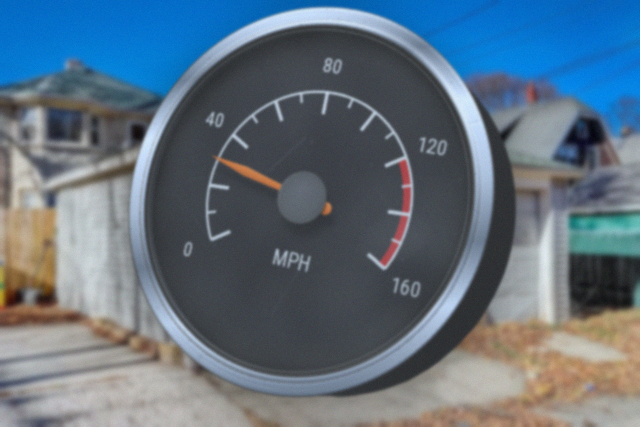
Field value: 30
